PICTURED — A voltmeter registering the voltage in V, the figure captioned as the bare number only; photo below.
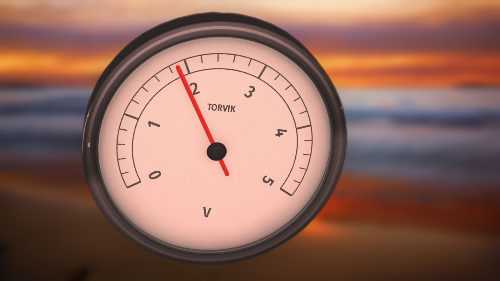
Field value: 1.9
